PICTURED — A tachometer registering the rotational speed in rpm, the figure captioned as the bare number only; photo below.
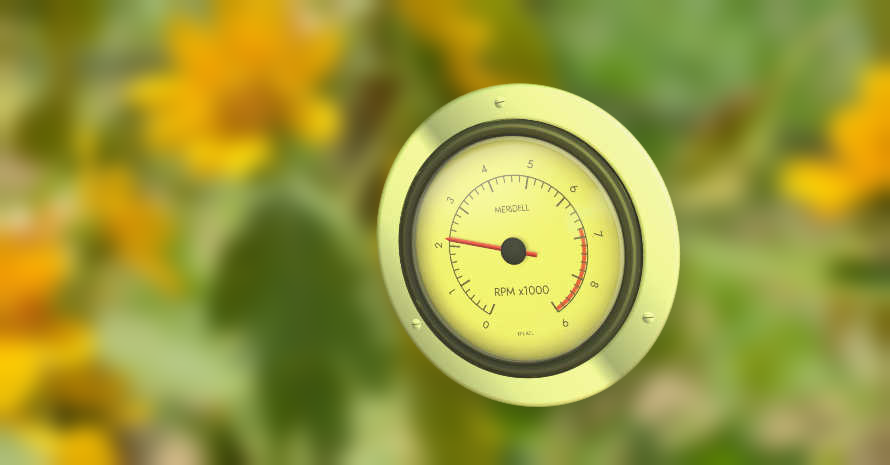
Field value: 2200
